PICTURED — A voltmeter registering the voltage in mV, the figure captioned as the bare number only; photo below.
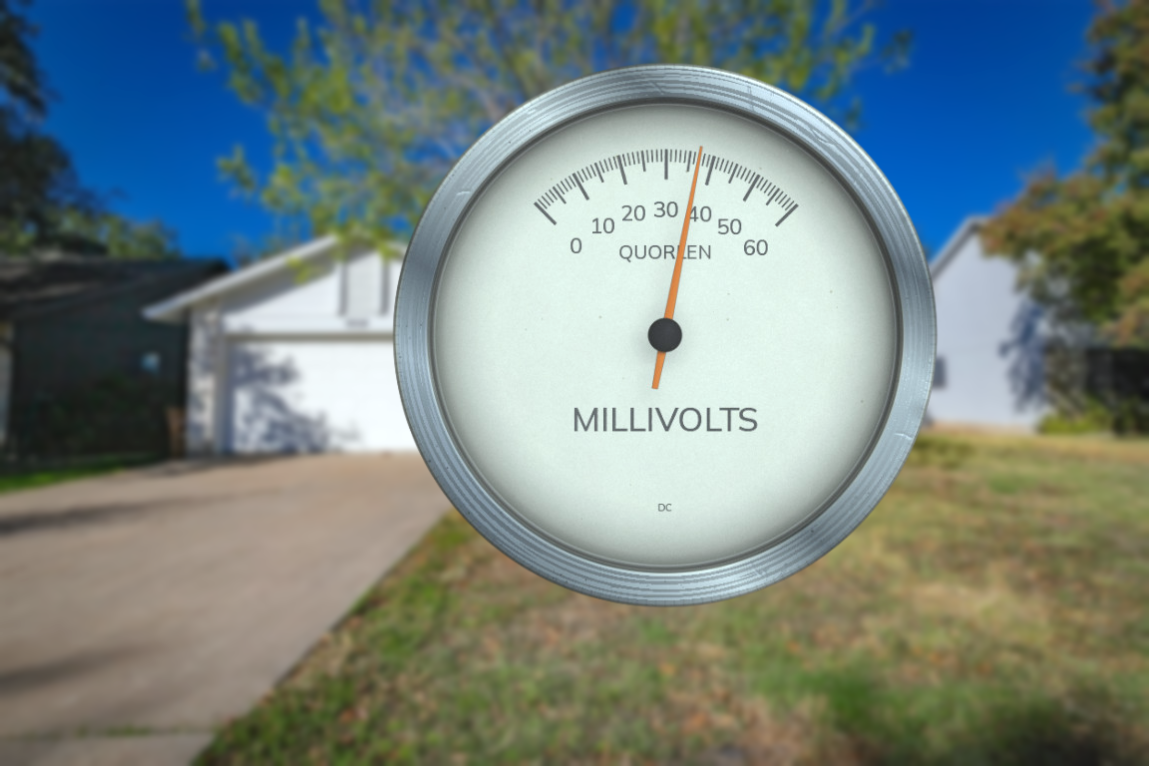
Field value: 37
